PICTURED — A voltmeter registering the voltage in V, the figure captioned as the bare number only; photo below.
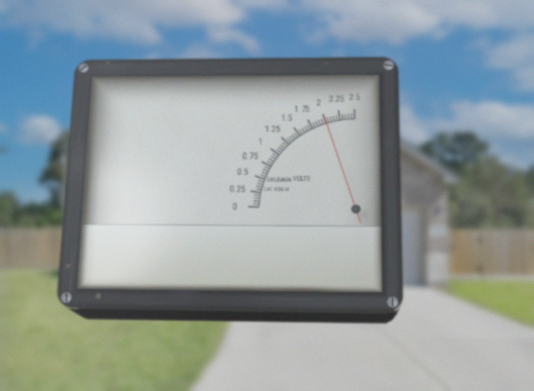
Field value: 2
